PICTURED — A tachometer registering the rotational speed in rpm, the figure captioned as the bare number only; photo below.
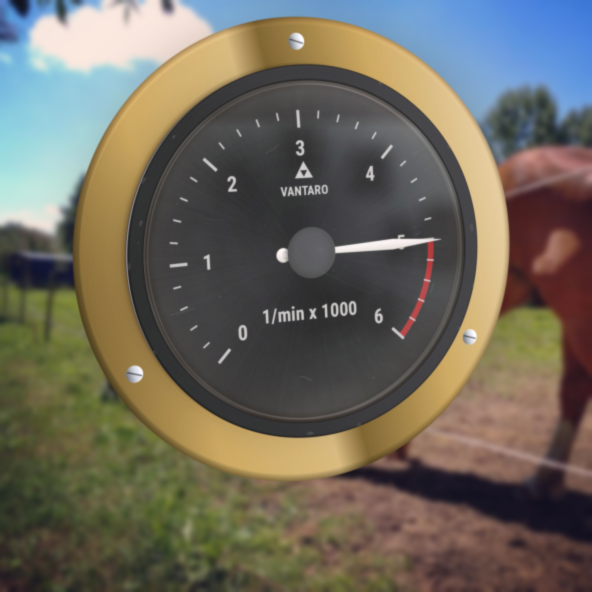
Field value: 5000
